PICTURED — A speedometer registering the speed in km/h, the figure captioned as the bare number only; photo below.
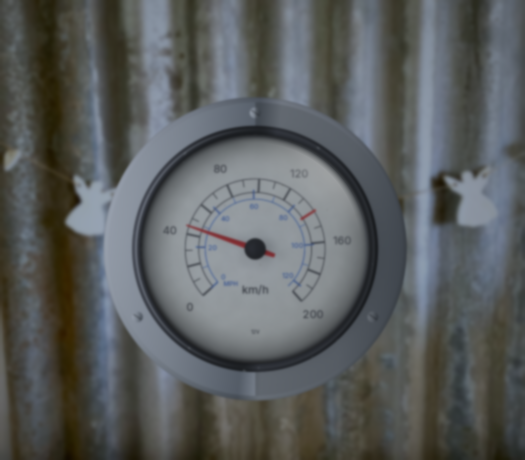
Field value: 45
